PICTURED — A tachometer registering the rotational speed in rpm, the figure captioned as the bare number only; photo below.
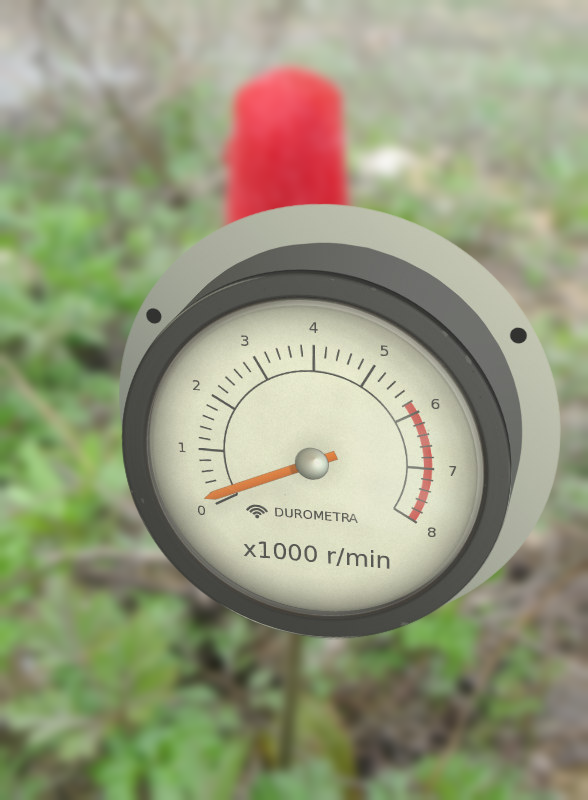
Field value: 200
